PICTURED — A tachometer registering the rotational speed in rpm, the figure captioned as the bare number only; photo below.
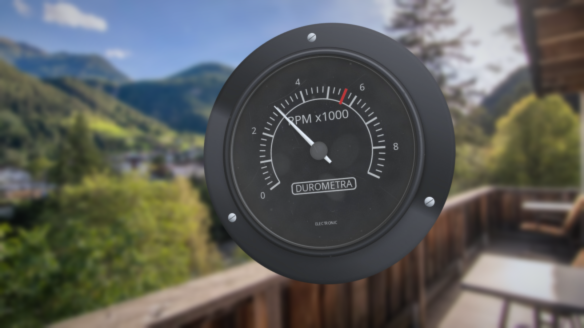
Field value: 3000
